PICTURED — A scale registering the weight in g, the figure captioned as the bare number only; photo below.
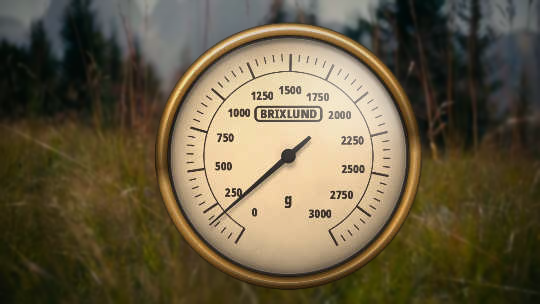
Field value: 175
